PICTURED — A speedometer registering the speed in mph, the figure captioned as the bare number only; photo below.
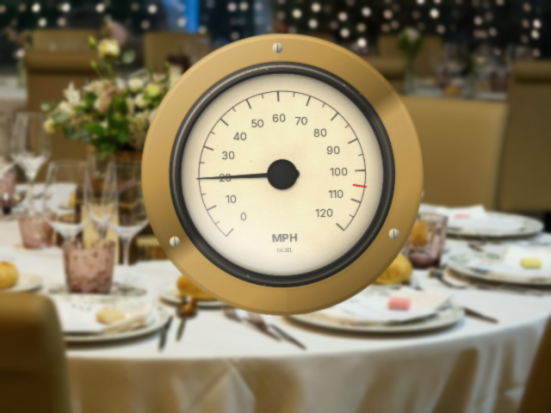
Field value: 20
